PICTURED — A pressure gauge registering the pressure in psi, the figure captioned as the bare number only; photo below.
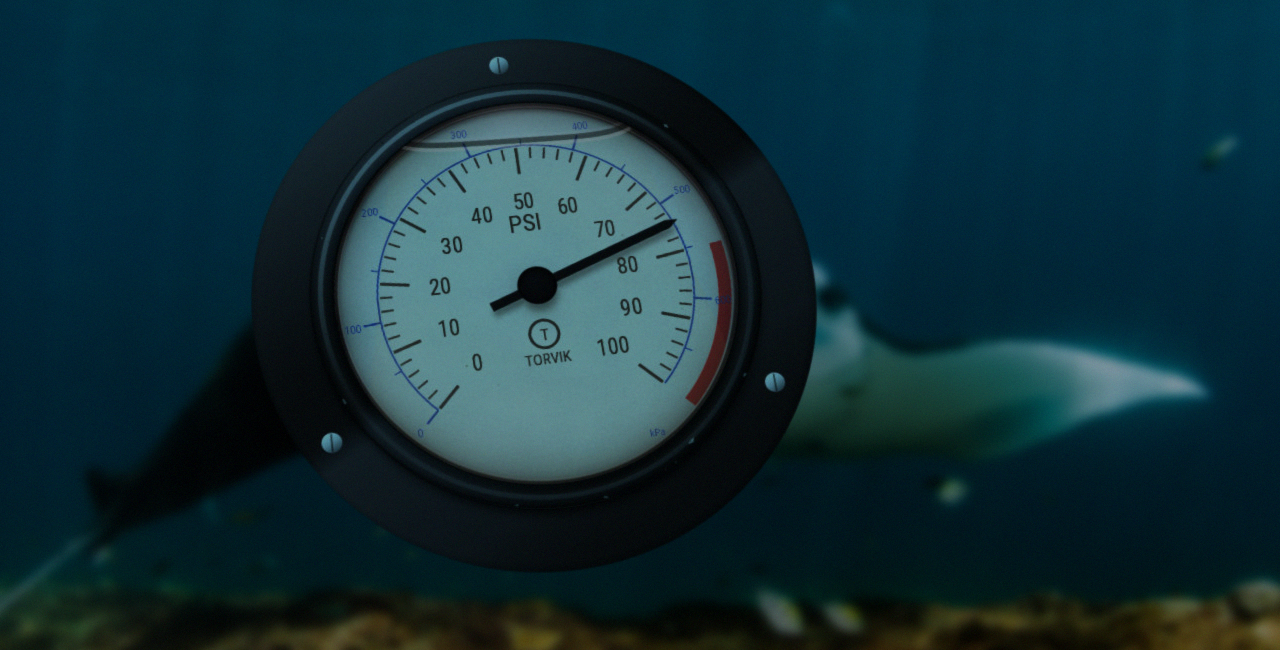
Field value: 76
